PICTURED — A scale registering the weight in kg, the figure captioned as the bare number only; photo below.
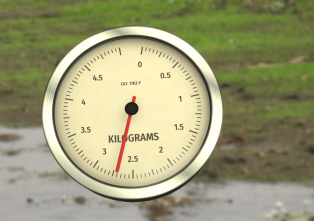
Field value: 2.7
